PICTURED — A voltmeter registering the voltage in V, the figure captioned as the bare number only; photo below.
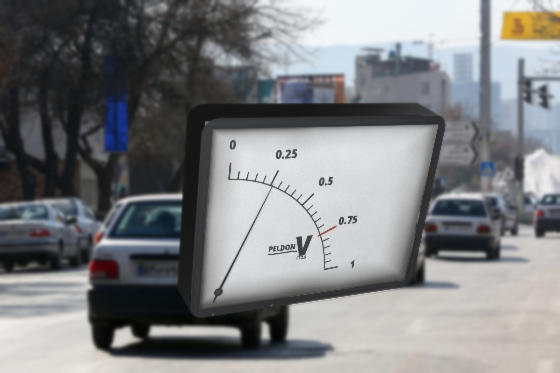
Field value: 0.25
